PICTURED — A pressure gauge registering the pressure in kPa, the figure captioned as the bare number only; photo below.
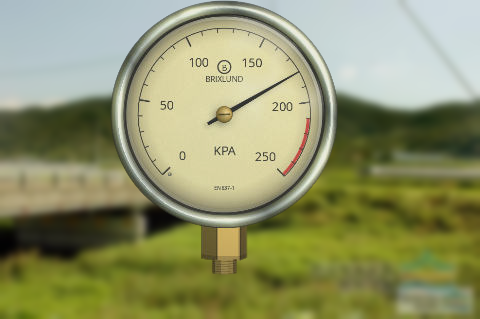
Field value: 180
